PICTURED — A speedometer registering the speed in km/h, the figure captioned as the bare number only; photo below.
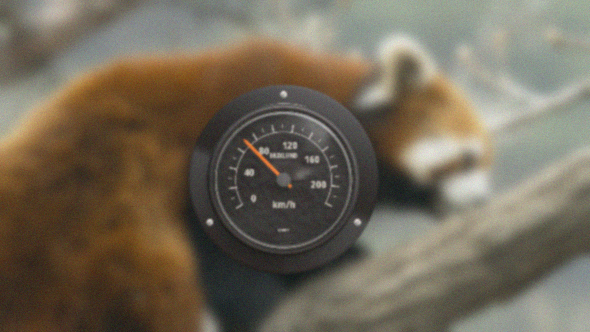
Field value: 70
